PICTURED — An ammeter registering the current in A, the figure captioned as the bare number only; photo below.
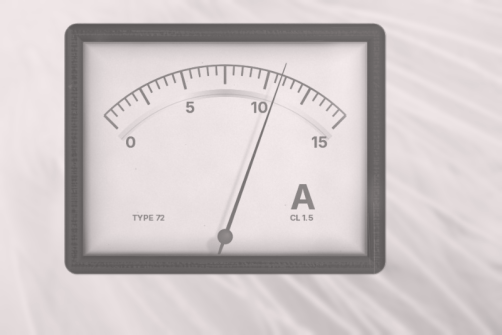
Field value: 10.75
